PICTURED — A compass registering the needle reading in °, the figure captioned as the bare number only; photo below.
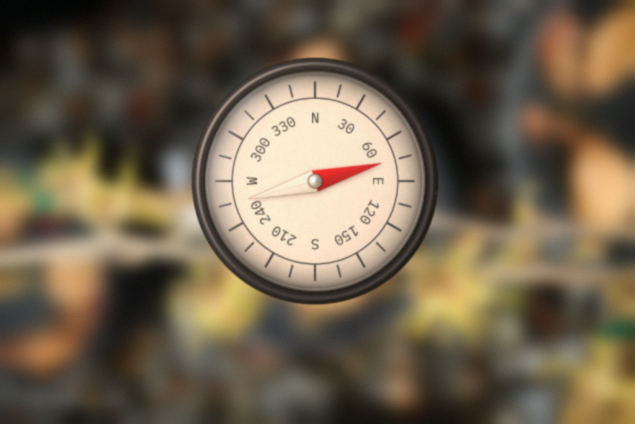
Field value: 75
